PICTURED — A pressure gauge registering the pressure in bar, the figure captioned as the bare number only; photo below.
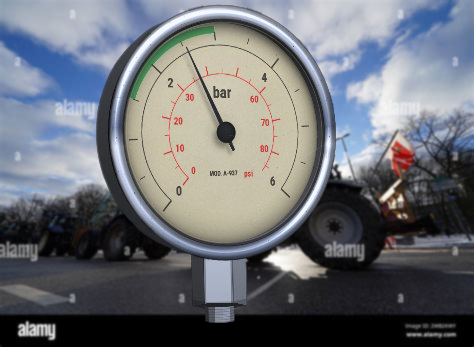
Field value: 2.5
